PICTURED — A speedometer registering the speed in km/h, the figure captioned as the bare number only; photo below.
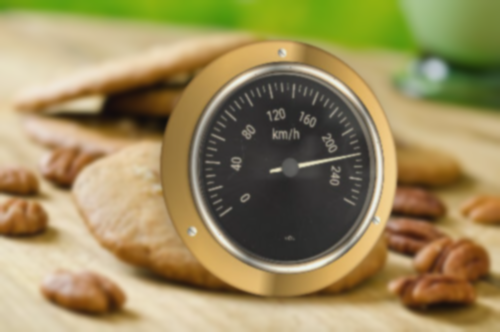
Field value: 220
